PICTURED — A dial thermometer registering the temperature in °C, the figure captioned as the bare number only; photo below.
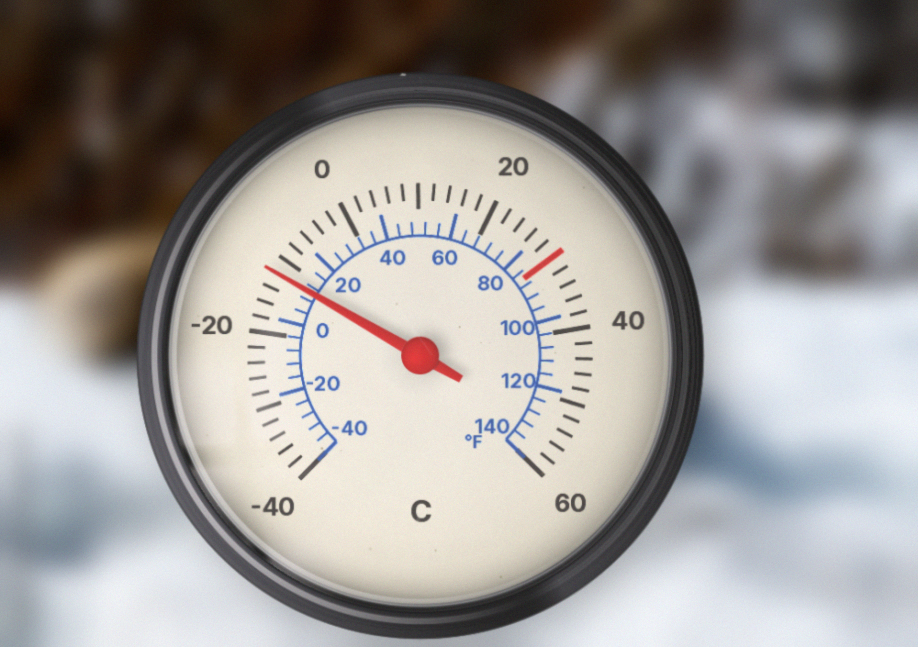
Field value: -12
